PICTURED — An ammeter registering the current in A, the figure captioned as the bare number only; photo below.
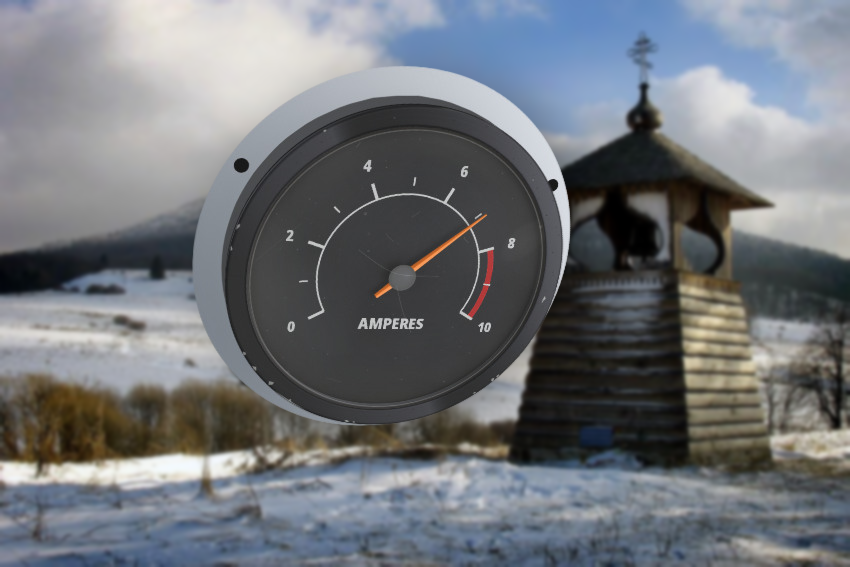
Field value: 7
